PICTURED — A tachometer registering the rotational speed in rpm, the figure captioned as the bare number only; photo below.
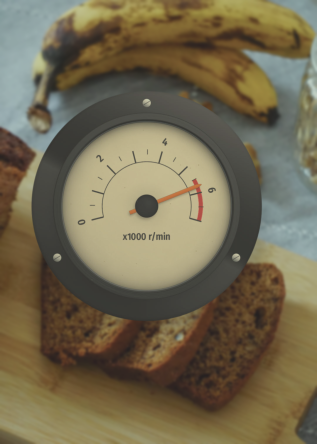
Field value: 5750
